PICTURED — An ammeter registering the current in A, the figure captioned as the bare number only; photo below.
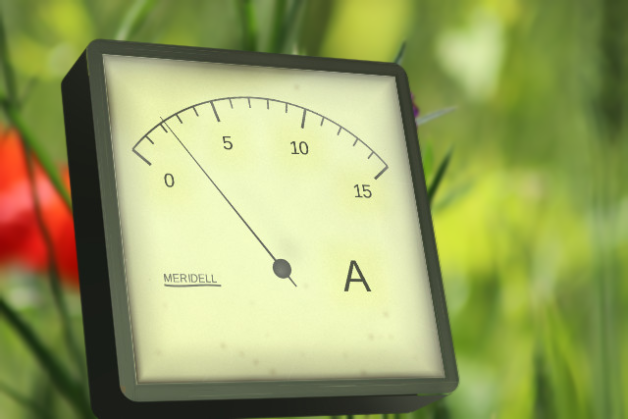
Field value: 2
